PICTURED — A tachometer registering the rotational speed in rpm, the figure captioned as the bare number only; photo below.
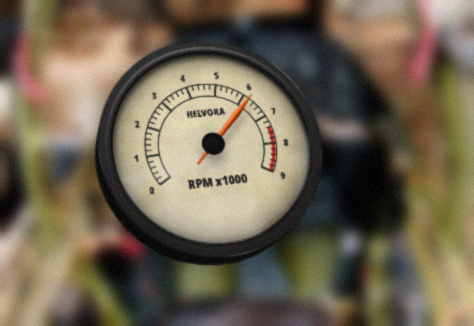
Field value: 6200
